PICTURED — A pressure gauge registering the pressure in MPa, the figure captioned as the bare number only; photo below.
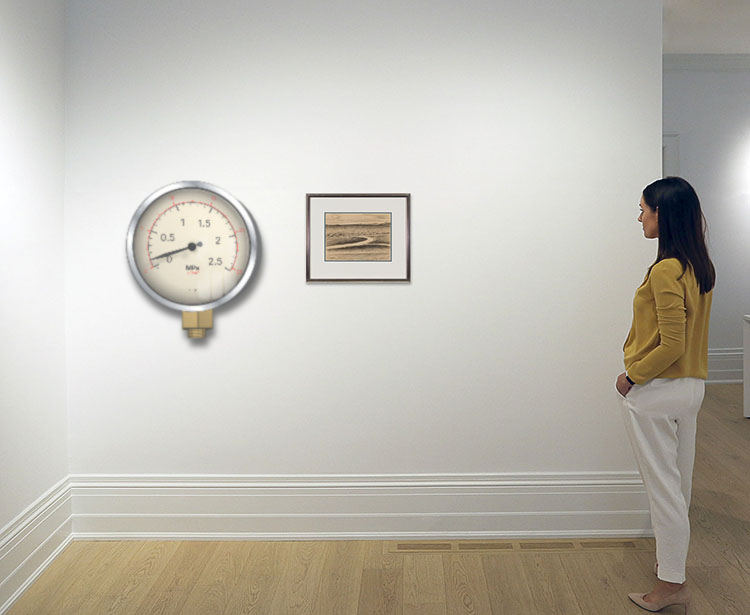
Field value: 0.1
